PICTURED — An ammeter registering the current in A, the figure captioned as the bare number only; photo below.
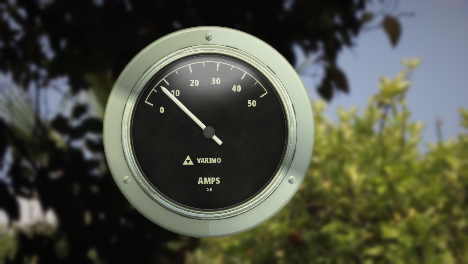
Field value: 7.5
